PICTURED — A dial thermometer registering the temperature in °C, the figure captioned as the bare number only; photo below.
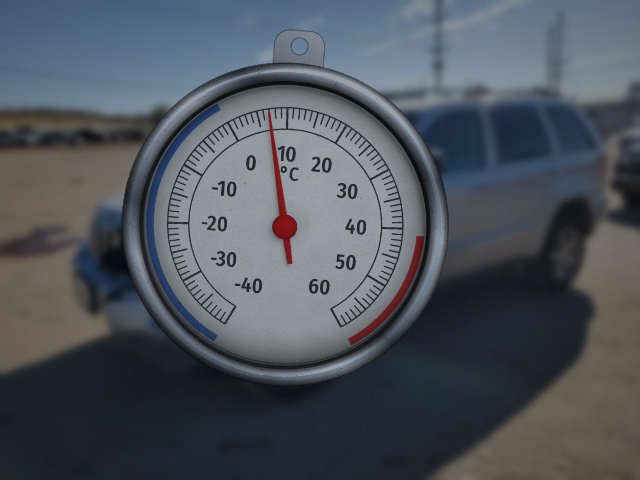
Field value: 7
